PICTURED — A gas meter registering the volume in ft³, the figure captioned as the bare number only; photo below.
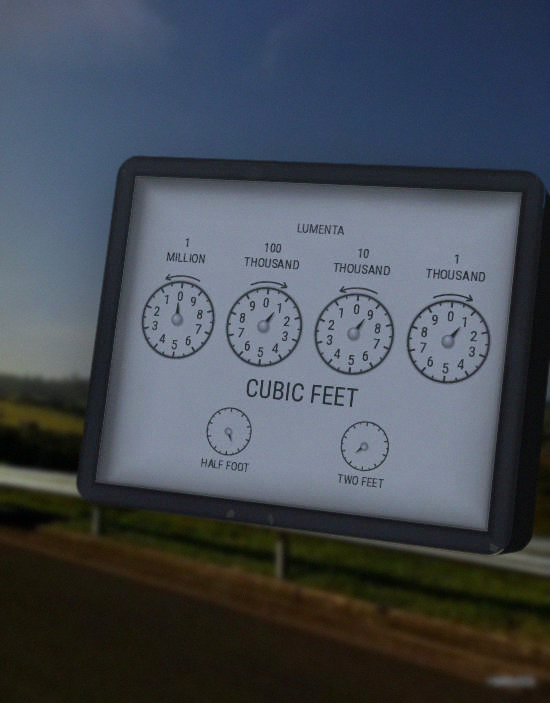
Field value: 9100
